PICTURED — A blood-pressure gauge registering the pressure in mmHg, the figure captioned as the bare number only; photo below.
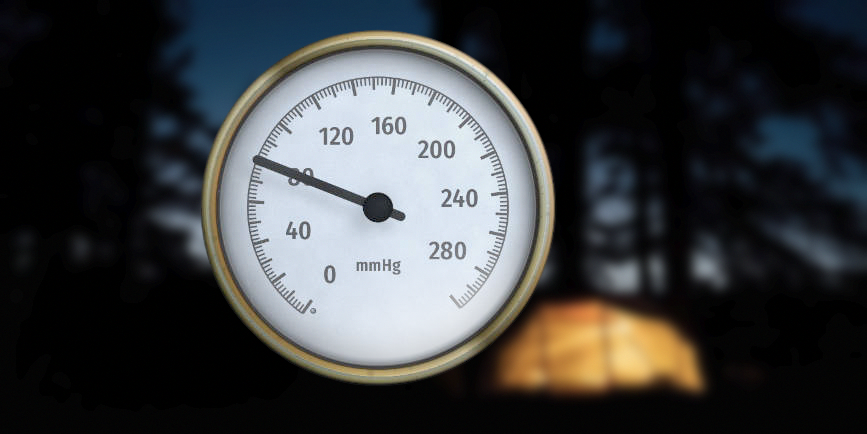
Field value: 80
